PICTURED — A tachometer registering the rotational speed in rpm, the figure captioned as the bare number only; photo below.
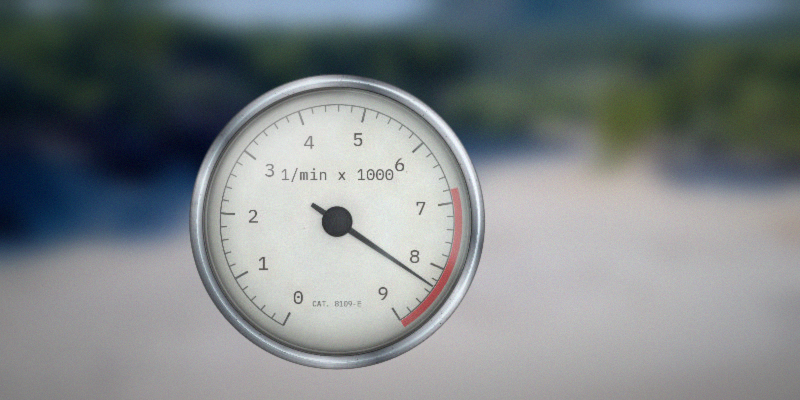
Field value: 8300
